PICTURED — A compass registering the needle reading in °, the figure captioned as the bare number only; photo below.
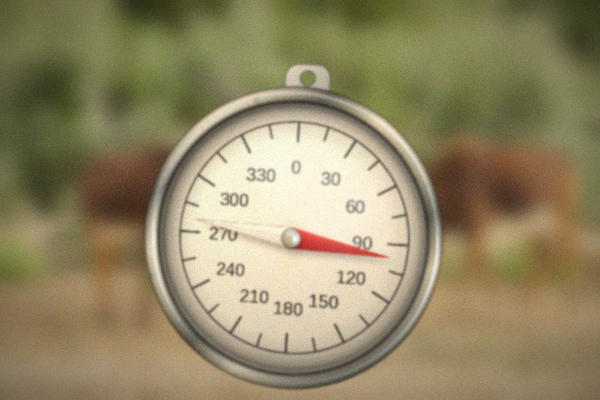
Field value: 97.5
